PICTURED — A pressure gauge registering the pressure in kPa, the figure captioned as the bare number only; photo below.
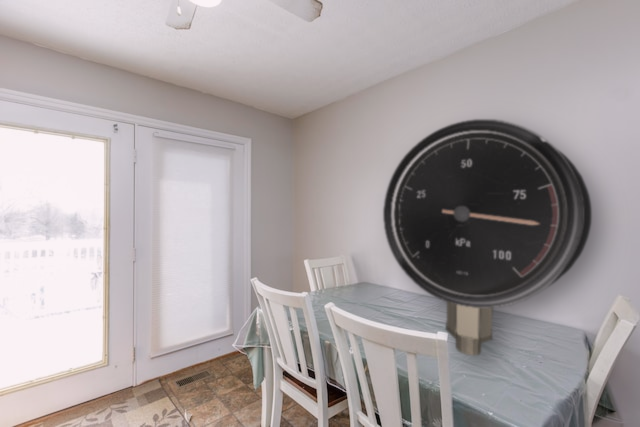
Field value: 85
